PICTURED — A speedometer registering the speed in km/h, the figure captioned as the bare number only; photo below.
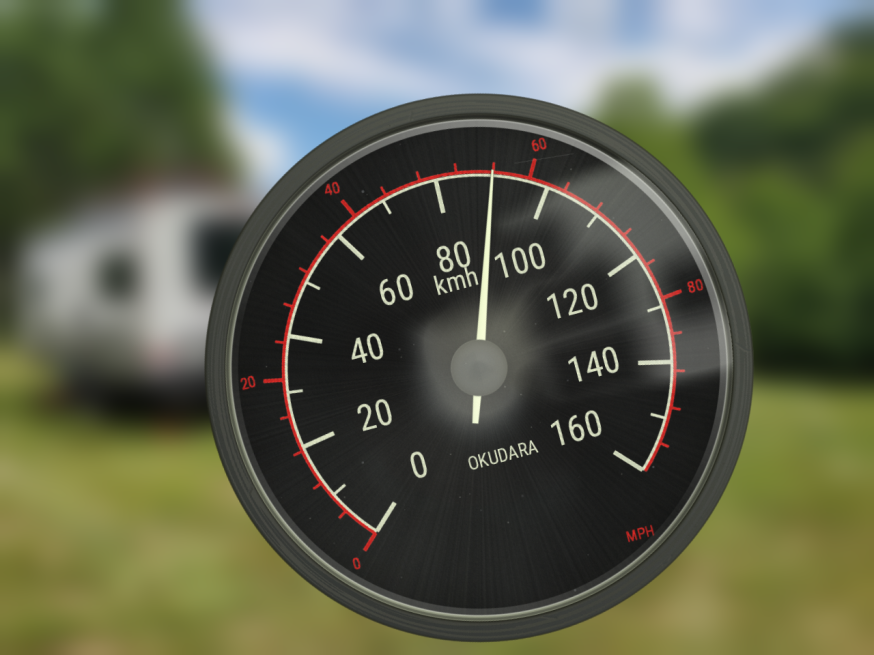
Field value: 90
